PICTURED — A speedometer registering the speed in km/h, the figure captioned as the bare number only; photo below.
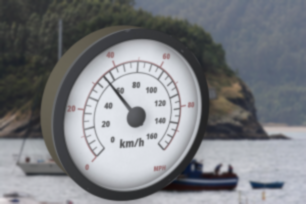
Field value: 55
